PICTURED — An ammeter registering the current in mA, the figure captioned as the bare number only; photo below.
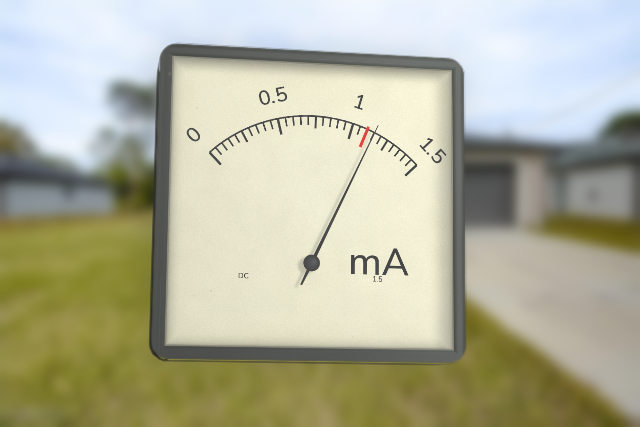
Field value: 1.15
